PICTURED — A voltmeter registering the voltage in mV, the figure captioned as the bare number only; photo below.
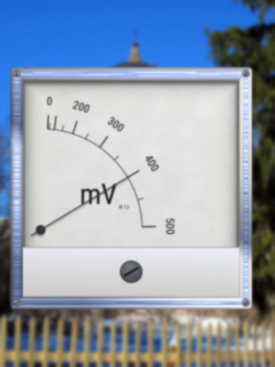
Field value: 400
